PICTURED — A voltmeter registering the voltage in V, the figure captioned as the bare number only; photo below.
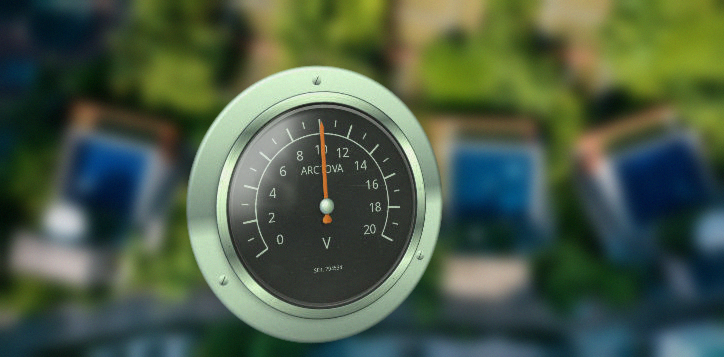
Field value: 10
